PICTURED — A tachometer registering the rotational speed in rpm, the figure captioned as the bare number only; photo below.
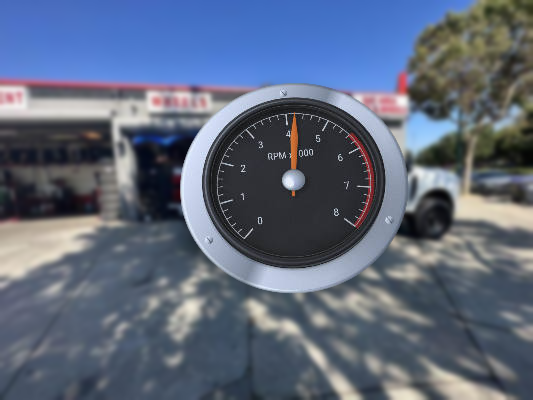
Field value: 4200
